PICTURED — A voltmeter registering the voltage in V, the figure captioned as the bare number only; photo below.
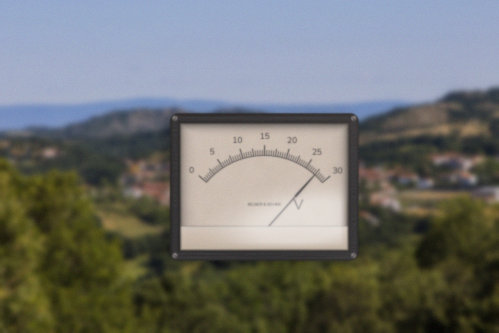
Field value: 27.5
